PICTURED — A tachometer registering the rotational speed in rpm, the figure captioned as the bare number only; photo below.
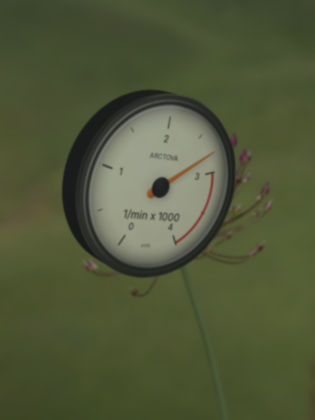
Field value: 2750
